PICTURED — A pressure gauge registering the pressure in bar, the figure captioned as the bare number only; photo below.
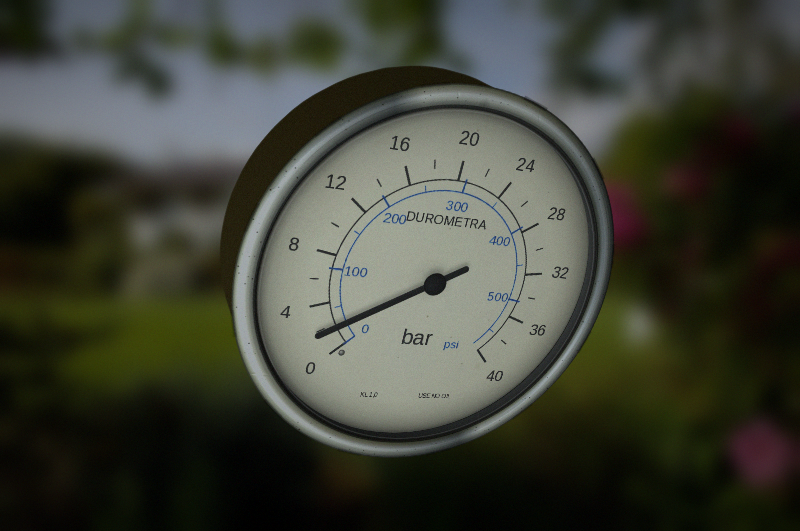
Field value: 2
